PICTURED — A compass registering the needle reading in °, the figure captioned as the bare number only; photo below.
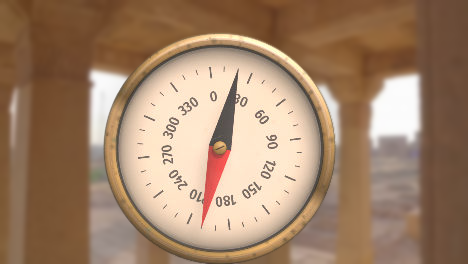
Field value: 200
